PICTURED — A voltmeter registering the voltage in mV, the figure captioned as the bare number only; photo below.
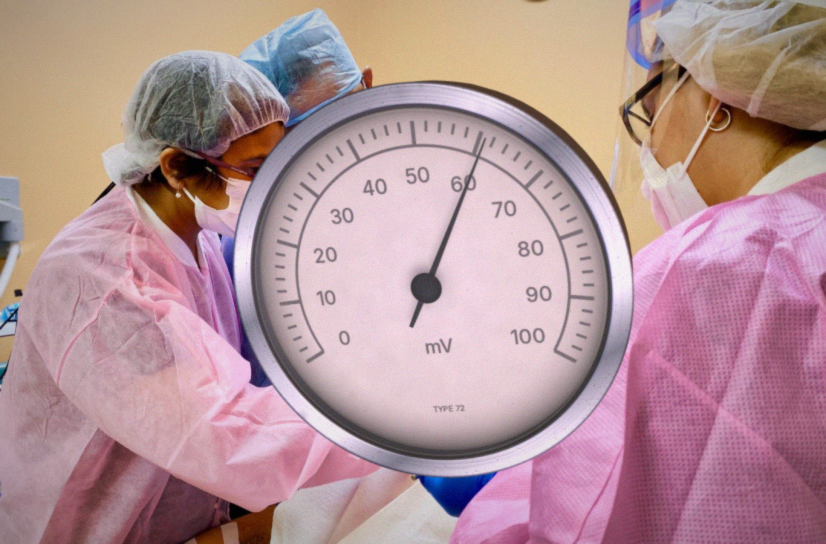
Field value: 61
